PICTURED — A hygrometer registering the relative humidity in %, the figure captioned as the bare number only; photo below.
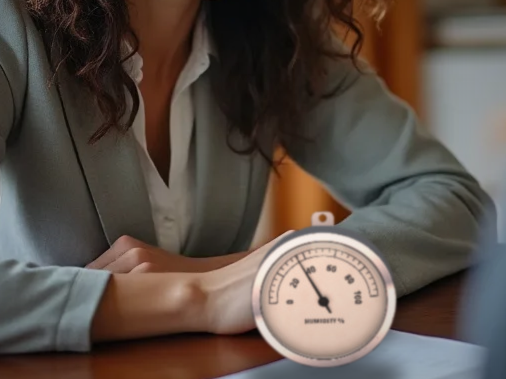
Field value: 36
